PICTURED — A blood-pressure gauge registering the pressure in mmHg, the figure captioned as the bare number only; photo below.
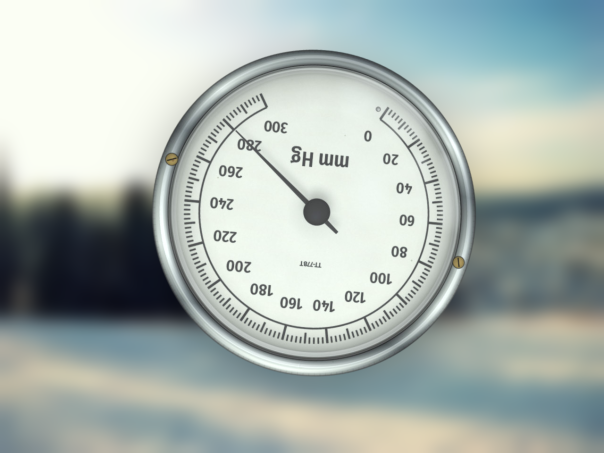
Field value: 280
